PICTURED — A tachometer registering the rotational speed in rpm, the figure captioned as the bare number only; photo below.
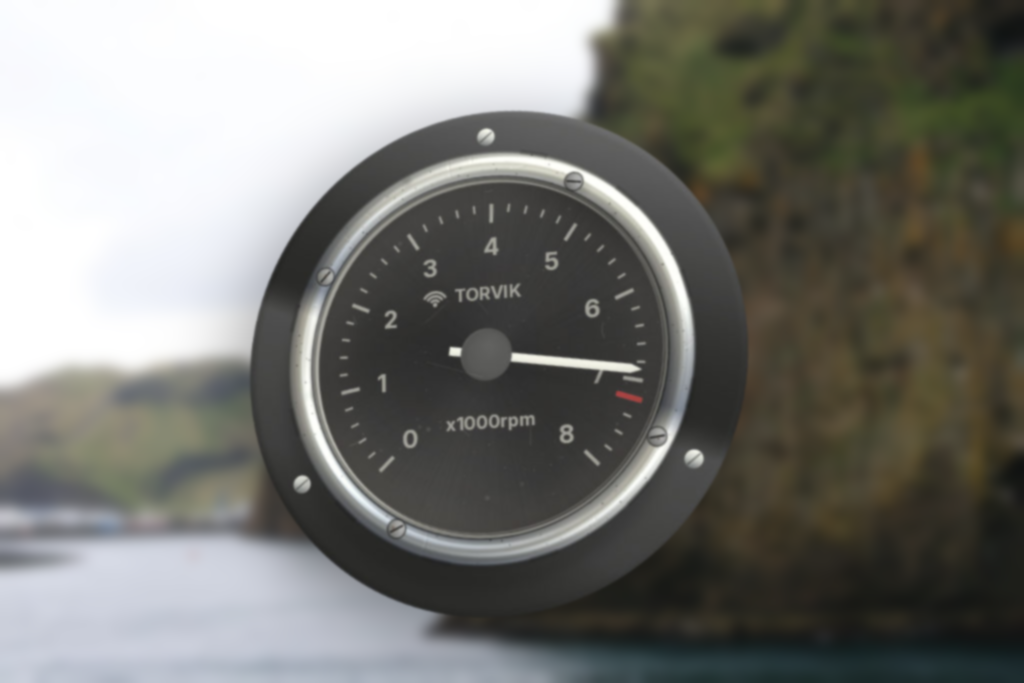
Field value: 6900
